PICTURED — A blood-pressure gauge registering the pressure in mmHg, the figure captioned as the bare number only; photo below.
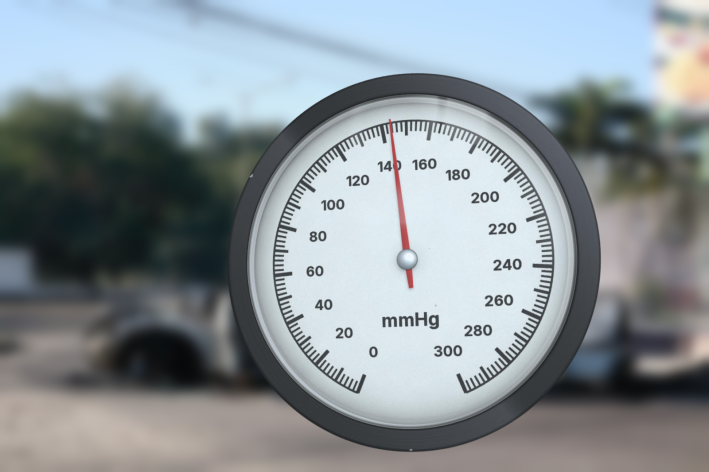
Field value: 144
